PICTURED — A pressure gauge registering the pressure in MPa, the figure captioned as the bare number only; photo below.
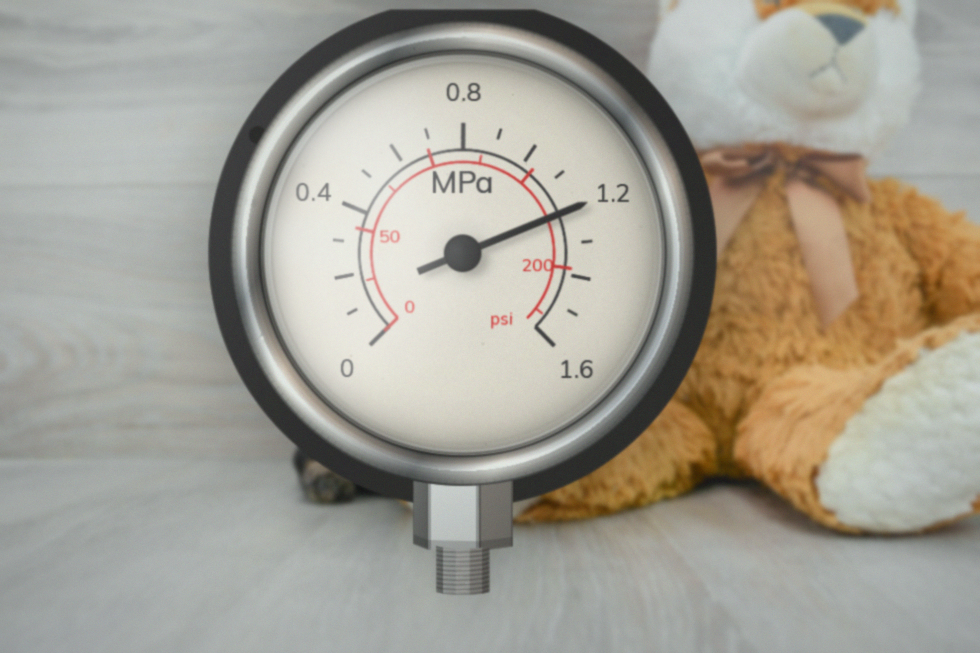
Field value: 1.2
